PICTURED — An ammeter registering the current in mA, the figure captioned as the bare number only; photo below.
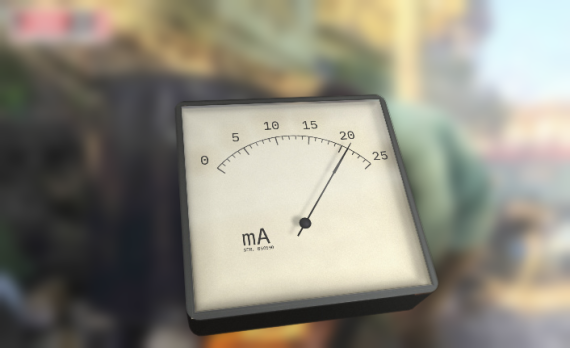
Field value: 21
